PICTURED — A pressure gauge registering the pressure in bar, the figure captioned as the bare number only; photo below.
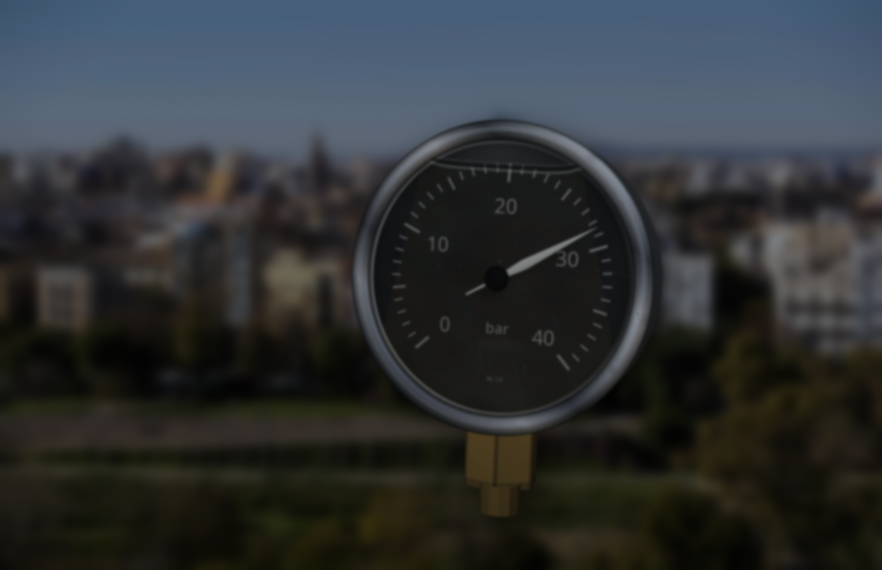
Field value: 28.5
